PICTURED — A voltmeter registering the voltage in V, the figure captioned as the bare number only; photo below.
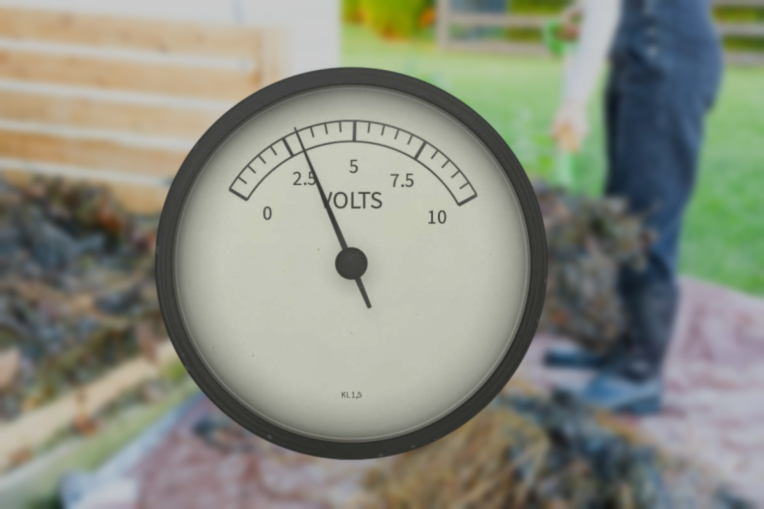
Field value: 3
